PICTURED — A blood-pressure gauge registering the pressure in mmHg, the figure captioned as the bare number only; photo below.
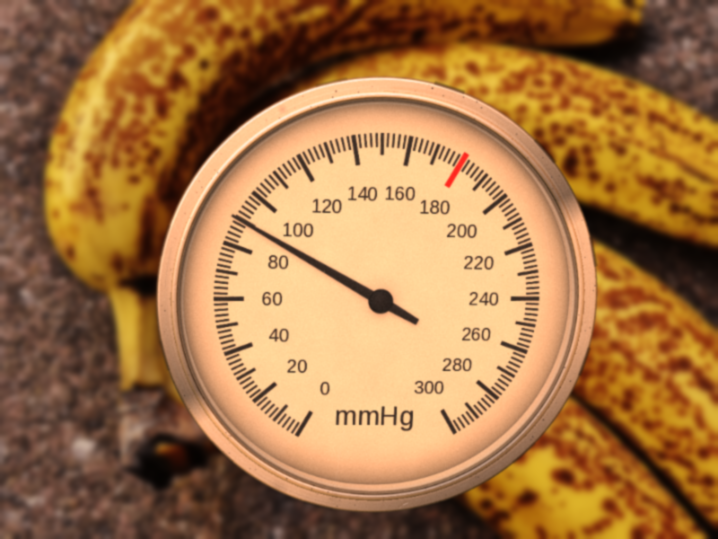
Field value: 90
